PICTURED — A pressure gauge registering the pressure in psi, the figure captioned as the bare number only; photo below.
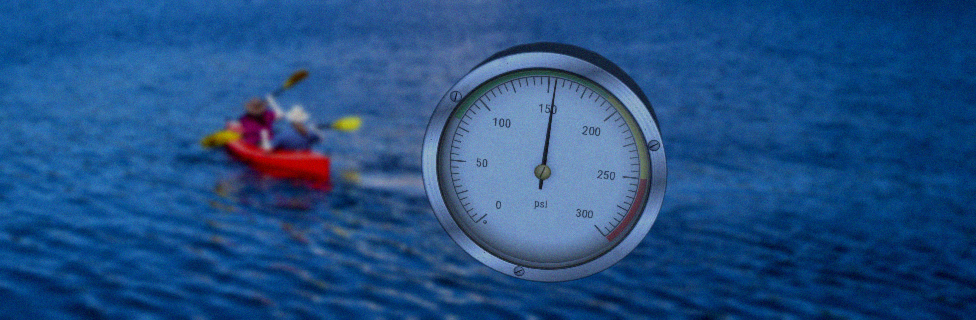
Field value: 155
